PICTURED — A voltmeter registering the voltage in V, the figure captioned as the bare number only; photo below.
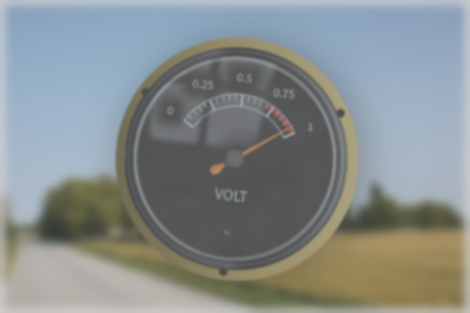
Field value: 0.95
